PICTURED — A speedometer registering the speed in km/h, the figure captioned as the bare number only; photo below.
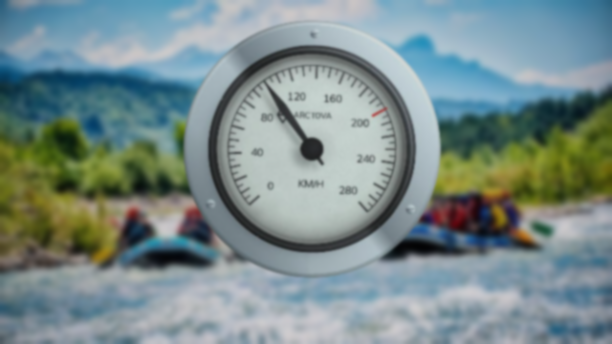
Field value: 100
